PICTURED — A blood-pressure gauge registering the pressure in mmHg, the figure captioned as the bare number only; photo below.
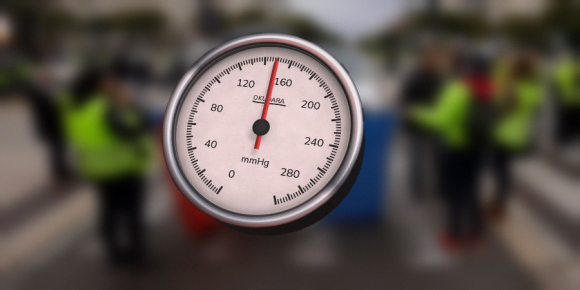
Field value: 150
